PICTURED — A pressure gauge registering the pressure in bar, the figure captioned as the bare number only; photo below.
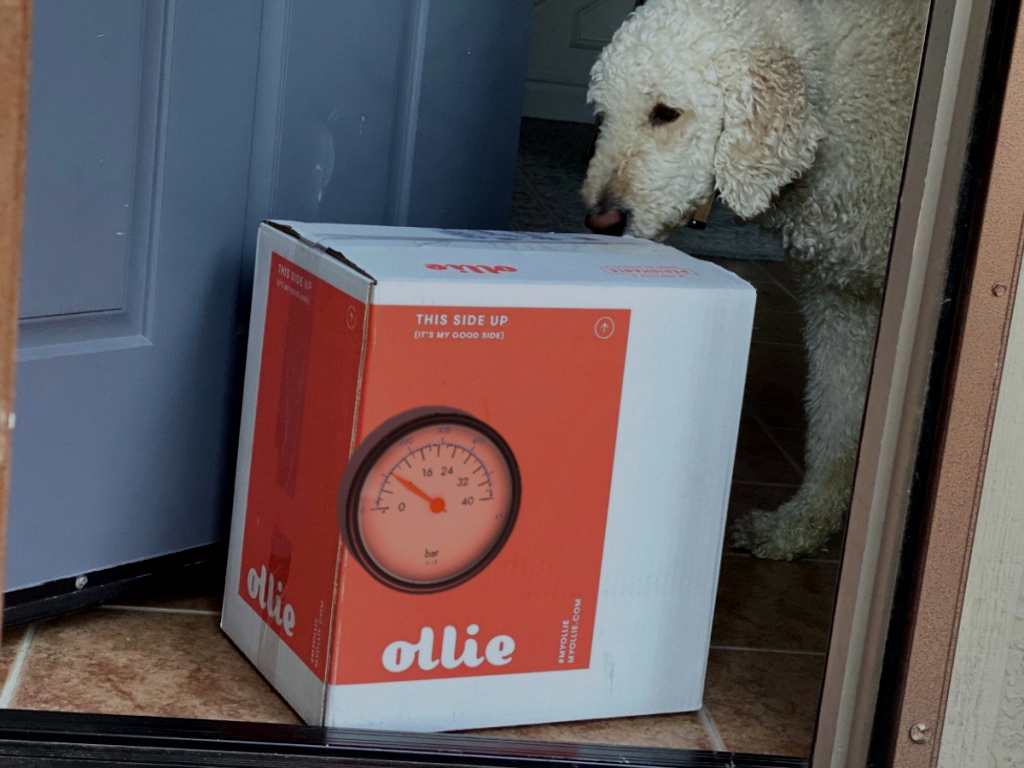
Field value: 8
